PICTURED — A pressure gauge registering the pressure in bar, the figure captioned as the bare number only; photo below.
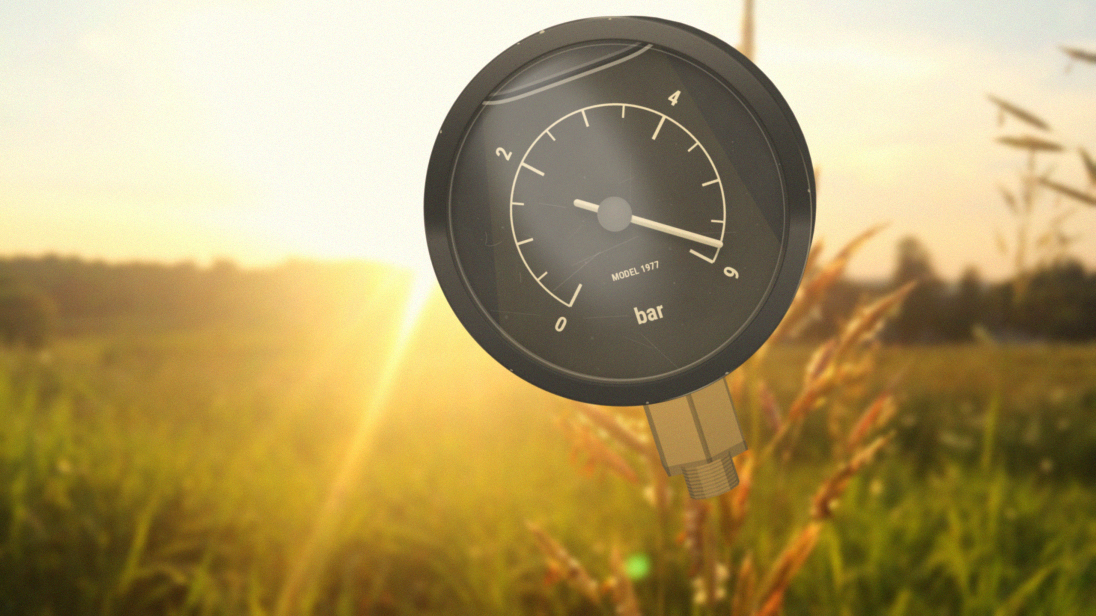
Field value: 5.75
